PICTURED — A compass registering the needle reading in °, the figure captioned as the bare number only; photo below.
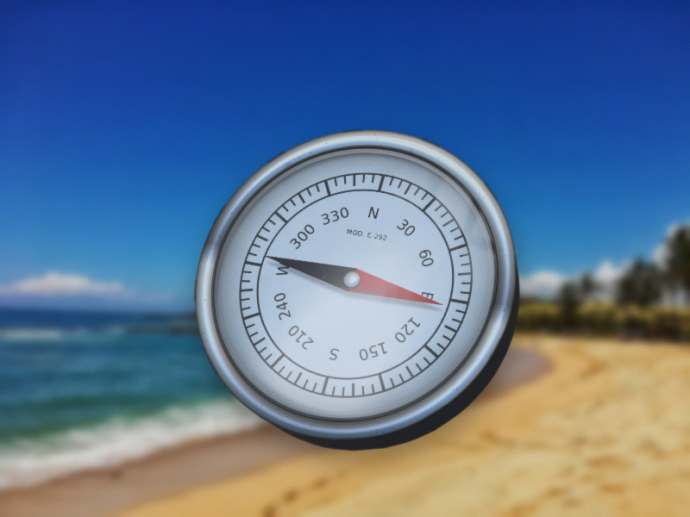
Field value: 95
